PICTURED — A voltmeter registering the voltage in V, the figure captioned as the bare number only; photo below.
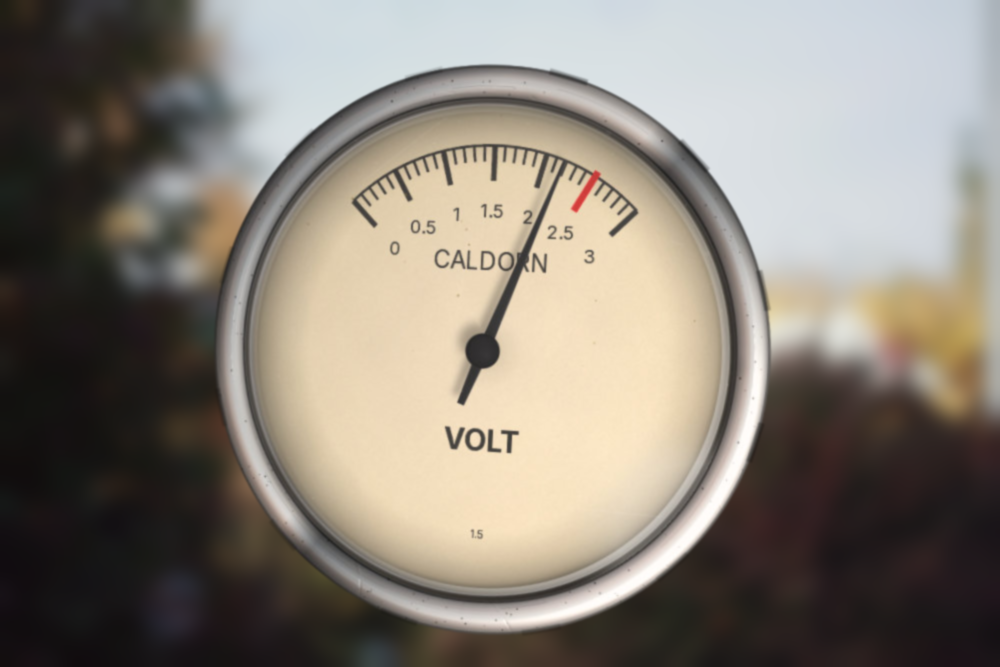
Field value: 2.2
